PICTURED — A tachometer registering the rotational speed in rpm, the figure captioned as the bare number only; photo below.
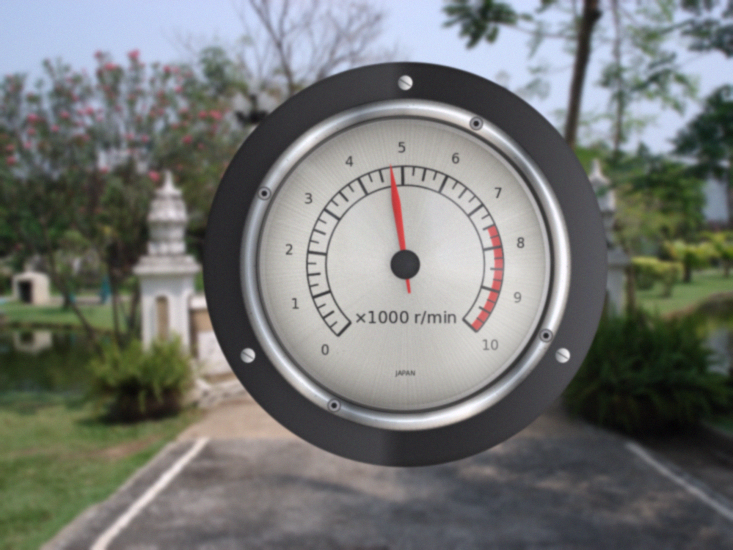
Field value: 4750
